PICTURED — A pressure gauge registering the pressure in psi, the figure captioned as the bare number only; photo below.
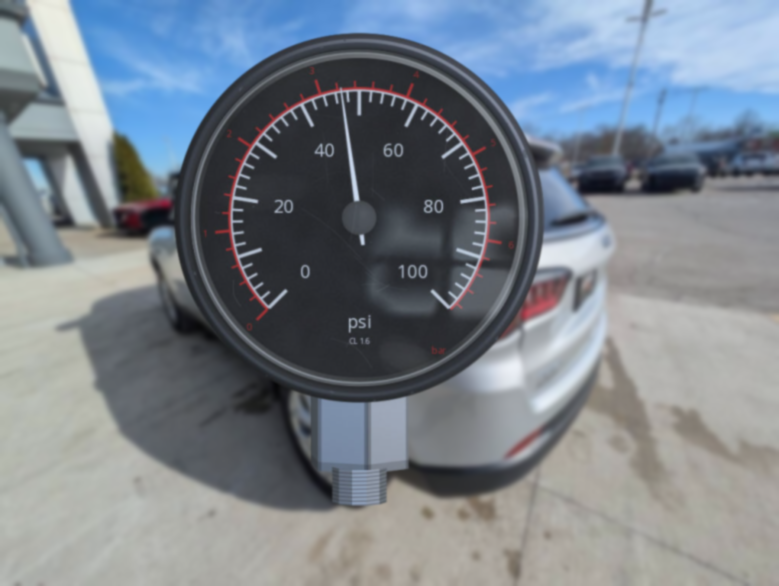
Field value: 47
